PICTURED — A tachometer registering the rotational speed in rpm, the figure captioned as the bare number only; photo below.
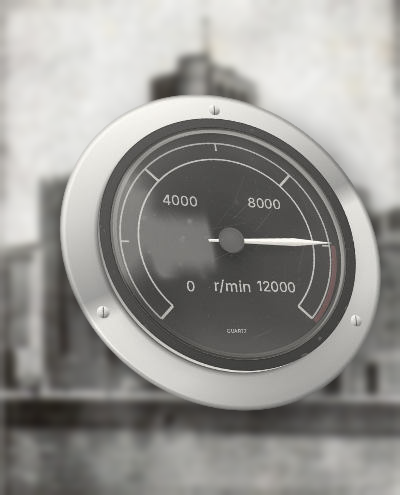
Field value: 10000
